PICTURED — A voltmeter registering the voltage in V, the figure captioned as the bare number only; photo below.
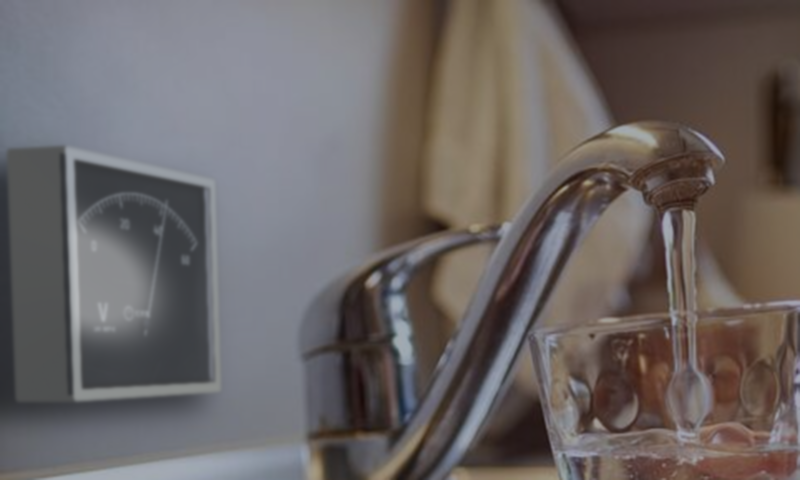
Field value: 40
